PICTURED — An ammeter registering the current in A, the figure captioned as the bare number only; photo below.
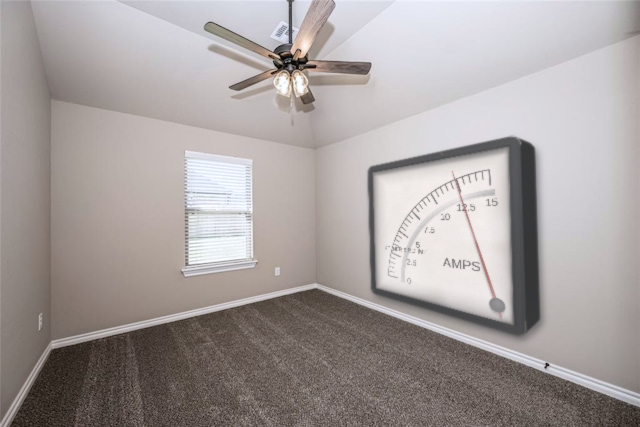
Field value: 12.5
